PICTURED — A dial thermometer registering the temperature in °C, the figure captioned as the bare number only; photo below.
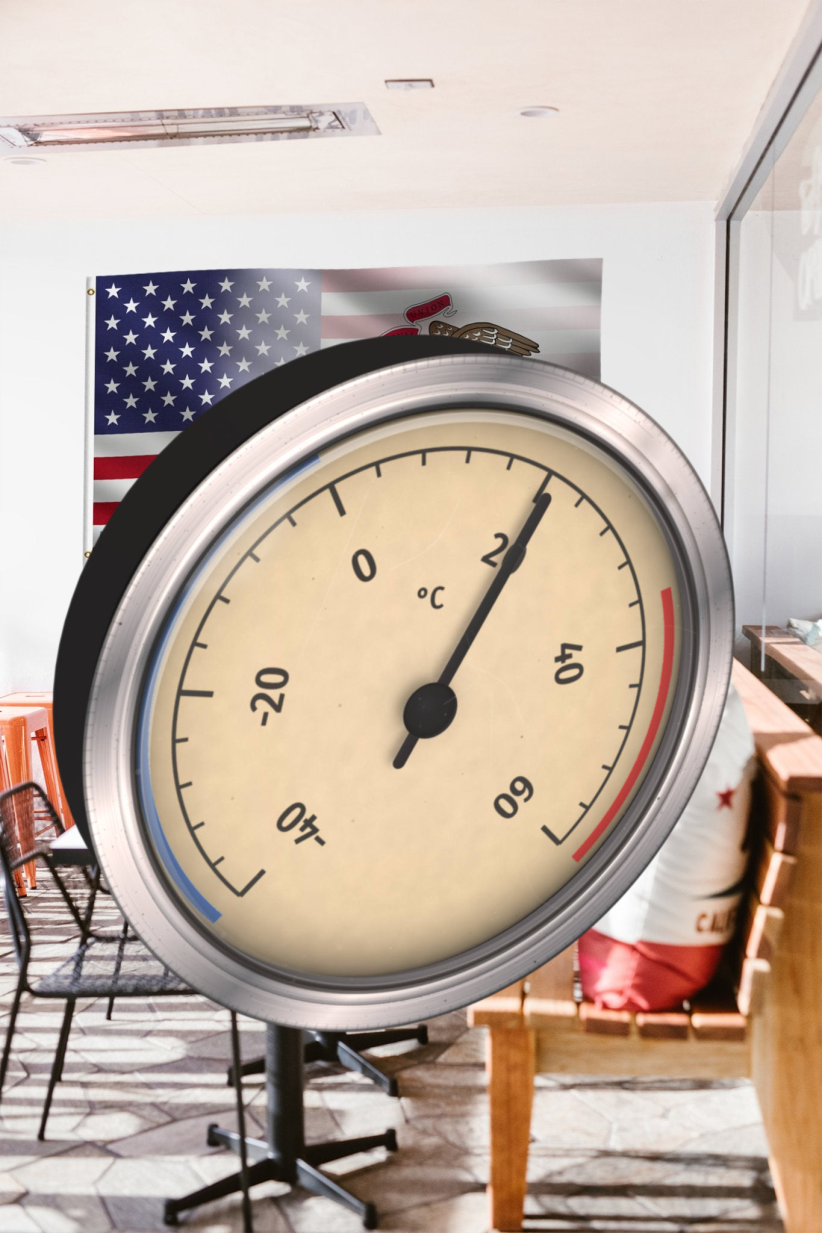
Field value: 20
